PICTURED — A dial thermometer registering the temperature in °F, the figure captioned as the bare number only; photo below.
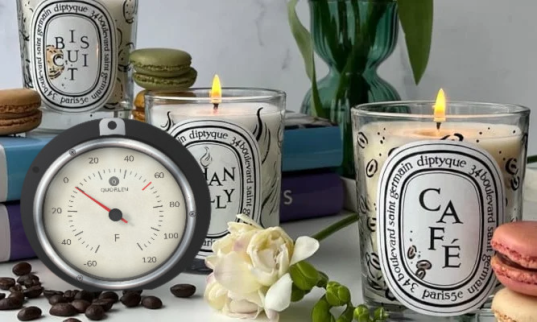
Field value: 0
